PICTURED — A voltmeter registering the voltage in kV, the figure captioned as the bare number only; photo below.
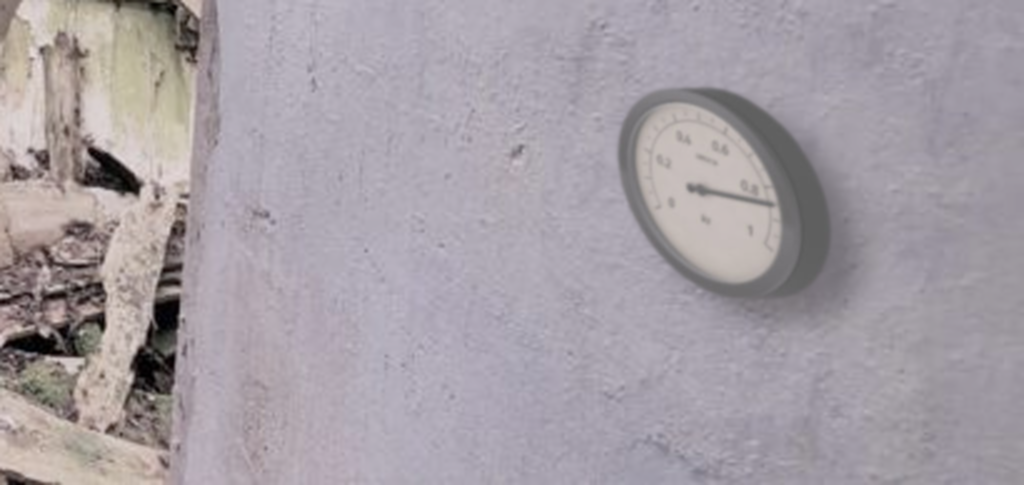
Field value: 0.85
